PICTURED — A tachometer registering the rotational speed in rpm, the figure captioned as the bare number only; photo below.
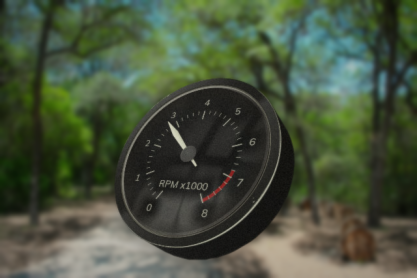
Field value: 2800
